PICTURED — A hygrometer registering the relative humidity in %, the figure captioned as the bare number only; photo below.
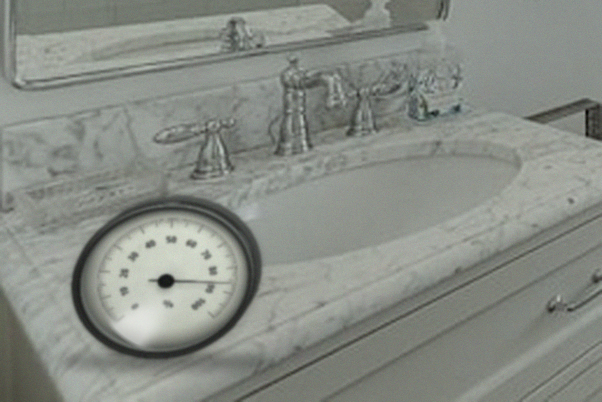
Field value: 85
